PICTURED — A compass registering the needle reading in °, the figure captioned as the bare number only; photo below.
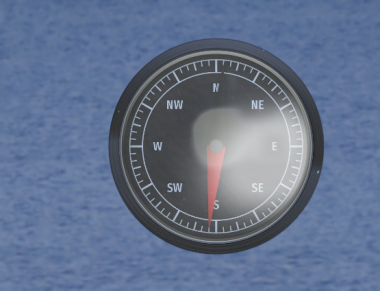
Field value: 185
